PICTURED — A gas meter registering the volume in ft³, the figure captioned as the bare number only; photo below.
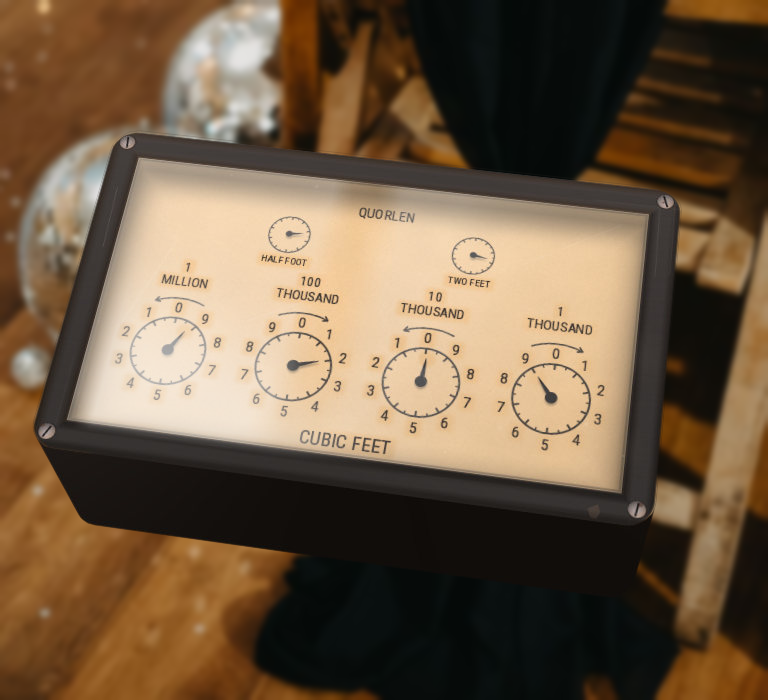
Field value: 919900
